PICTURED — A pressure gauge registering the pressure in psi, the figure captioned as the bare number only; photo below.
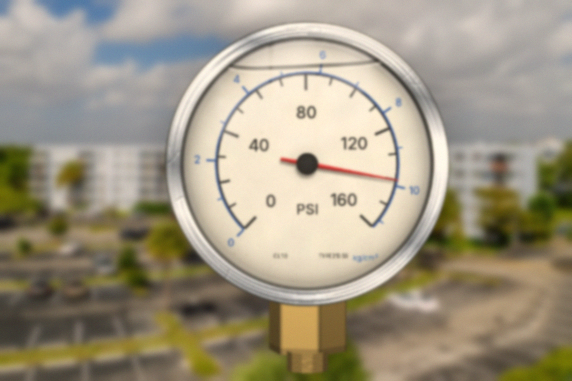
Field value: 140
